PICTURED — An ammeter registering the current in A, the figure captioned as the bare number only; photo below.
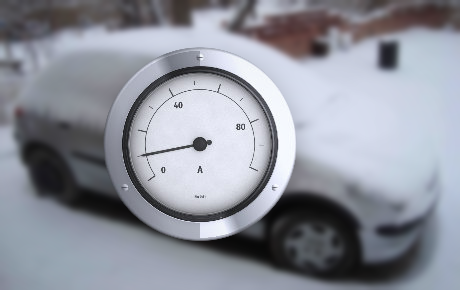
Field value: 10
